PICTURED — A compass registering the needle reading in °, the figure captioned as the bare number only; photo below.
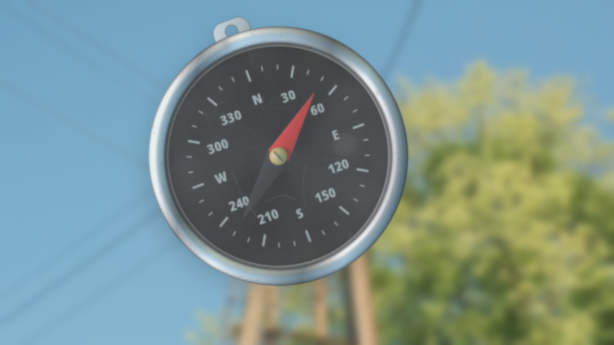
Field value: 50
